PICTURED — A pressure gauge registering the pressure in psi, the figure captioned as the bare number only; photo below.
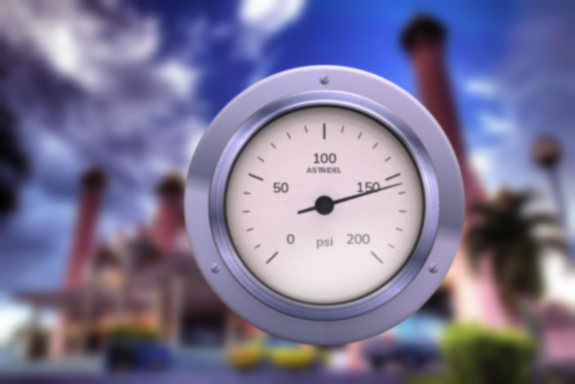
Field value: 155
